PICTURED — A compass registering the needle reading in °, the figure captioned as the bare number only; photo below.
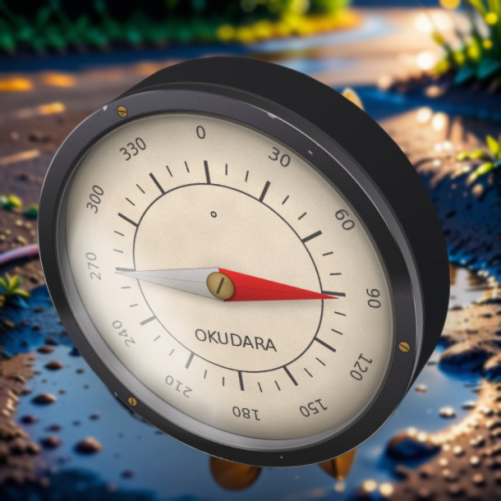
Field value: 90
